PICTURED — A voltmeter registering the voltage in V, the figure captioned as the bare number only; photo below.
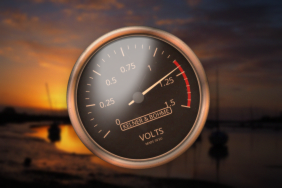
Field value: 1.2
